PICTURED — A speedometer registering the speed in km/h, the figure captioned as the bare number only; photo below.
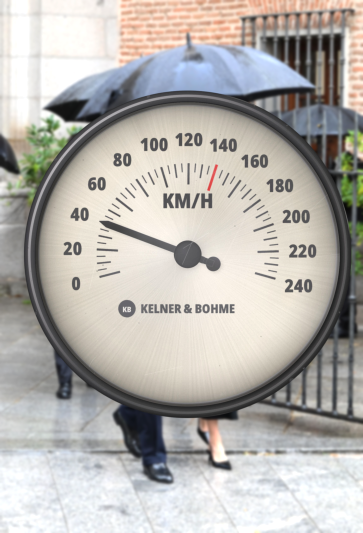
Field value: 40
